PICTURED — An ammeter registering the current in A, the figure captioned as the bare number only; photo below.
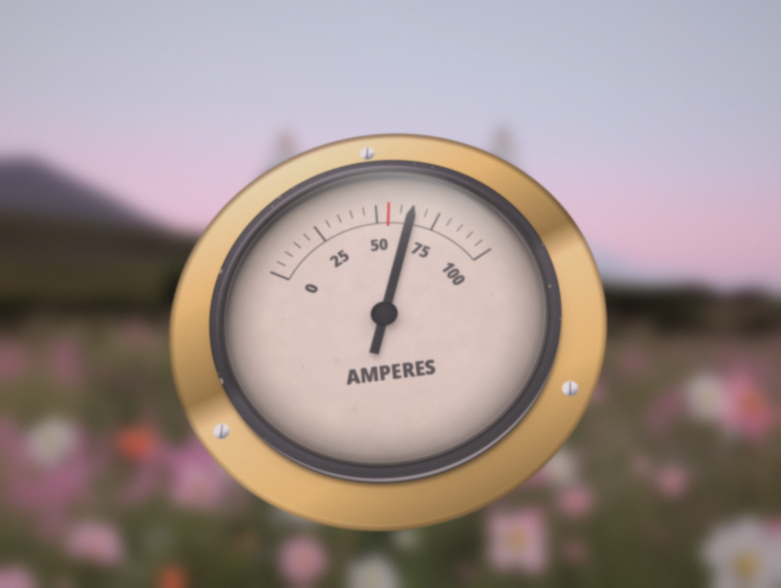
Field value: 65
